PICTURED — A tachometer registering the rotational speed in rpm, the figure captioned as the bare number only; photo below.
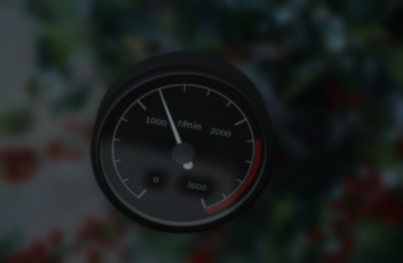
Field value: 1200
